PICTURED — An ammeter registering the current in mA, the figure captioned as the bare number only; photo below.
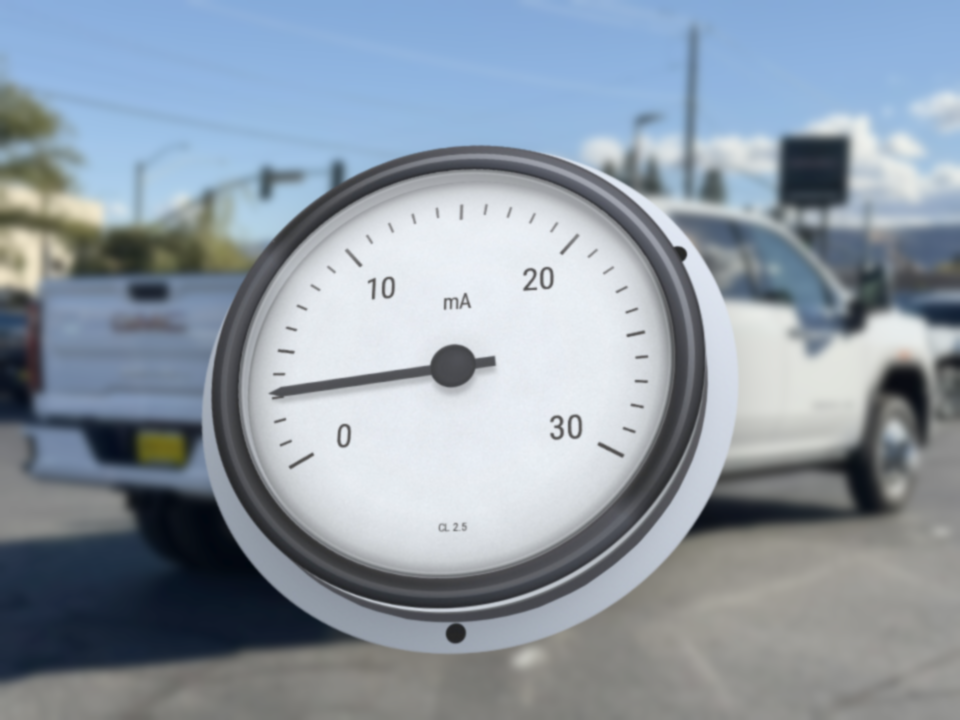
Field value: 3
